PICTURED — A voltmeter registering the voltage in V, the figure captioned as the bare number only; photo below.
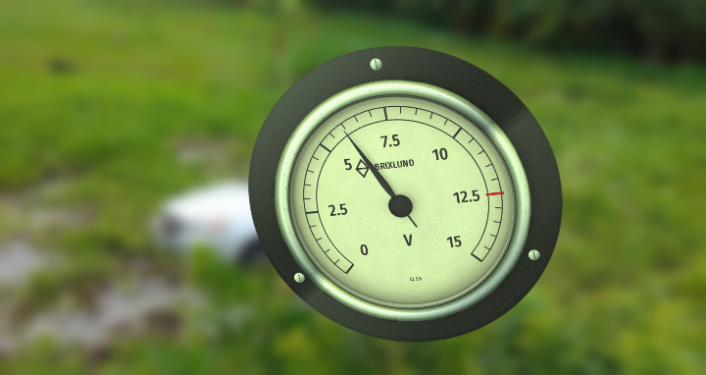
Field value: 6
